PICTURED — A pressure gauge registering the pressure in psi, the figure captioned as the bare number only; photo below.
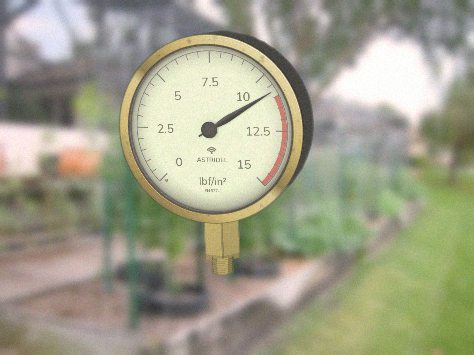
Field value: 10.75
